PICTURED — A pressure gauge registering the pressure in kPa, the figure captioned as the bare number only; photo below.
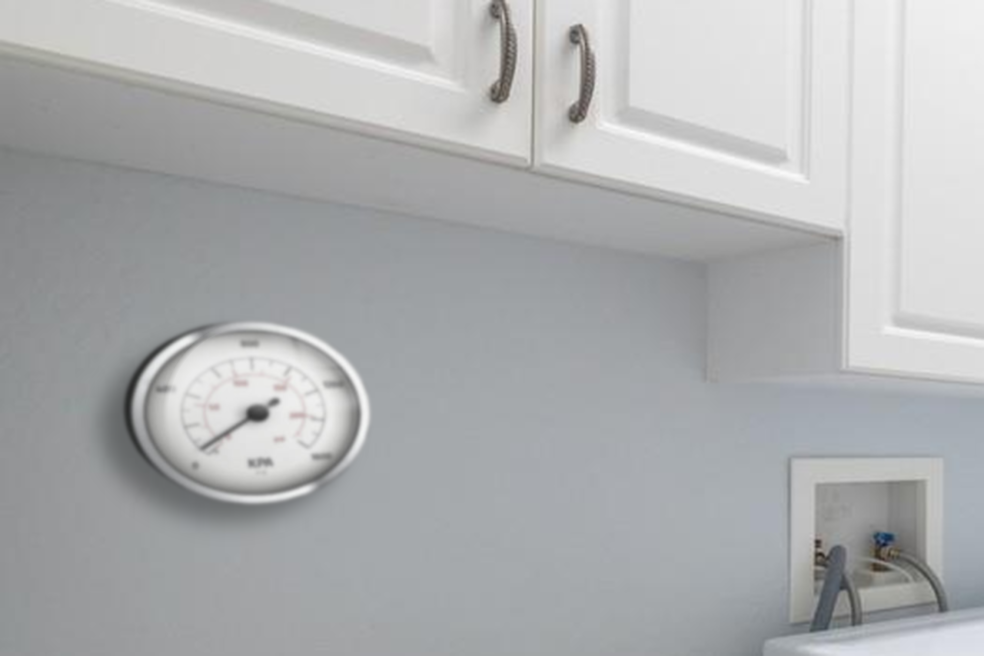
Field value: 50
